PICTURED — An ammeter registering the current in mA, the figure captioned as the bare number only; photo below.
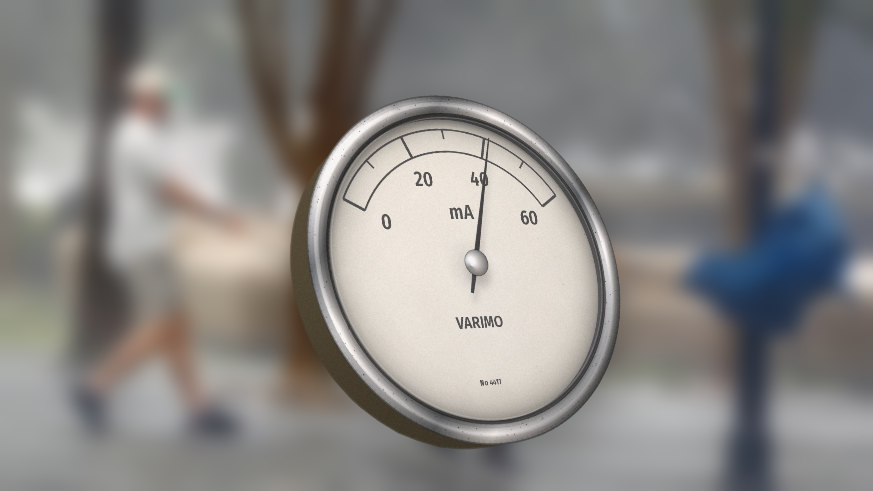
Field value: 40
